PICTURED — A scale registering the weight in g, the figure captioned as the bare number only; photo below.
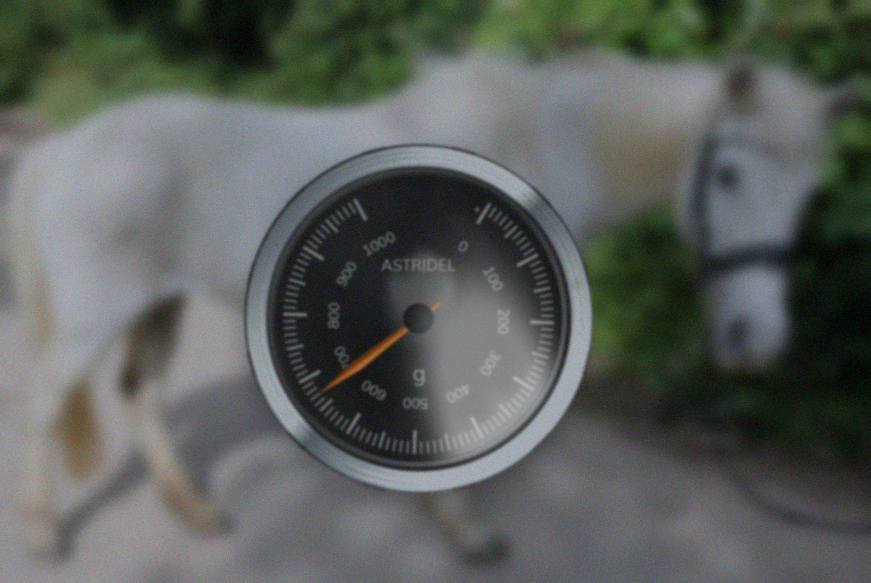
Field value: 670
